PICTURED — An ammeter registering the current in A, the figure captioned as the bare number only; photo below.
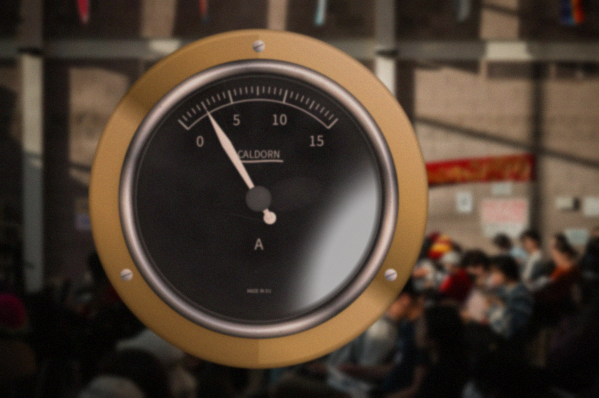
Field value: 2.5
